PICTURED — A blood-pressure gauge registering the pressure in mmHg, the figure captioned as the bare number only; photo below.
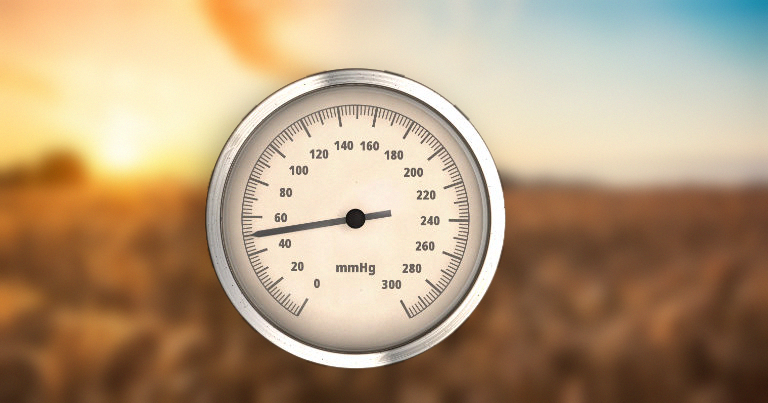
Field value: 50
